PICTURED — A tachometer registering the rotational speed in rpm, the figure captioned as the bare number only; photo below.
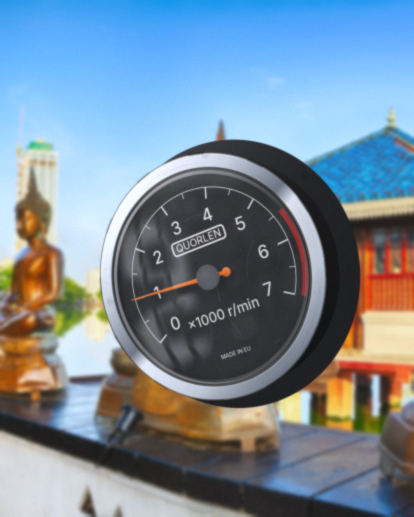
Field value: 1000
